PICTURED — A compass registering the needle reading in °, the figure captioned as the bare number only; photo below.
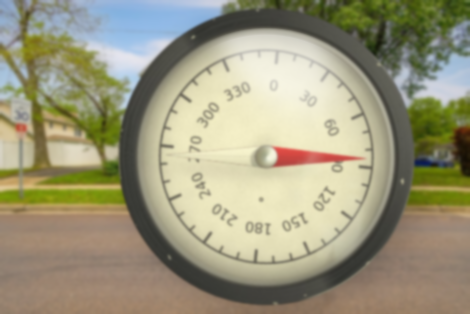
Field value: 85
